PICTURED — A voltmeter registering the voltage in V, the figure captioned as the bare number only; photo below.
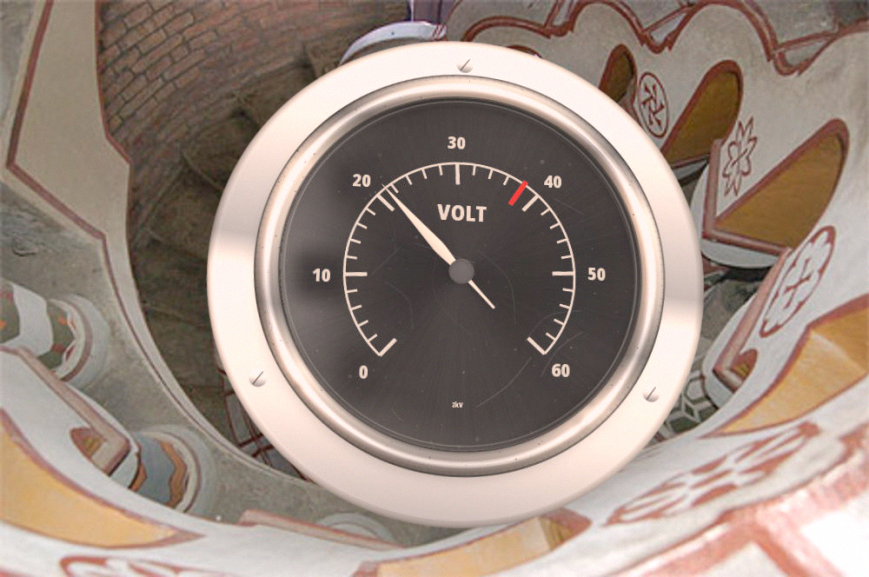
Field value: 21
